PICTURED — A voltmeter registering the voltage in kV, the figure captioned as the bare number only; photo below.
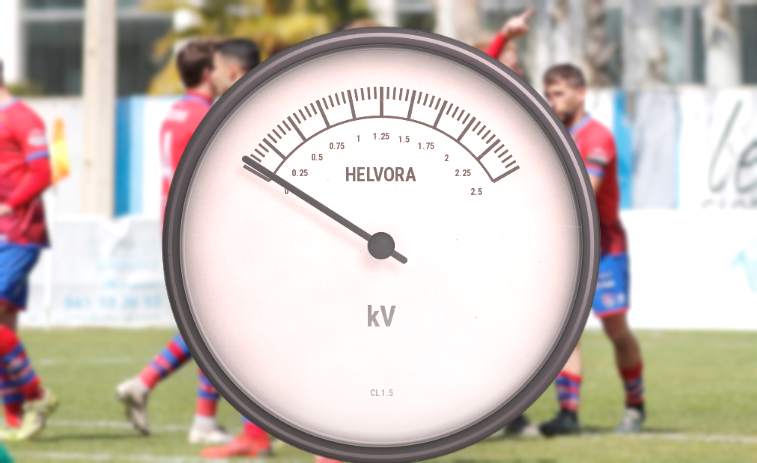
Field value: 0.05
